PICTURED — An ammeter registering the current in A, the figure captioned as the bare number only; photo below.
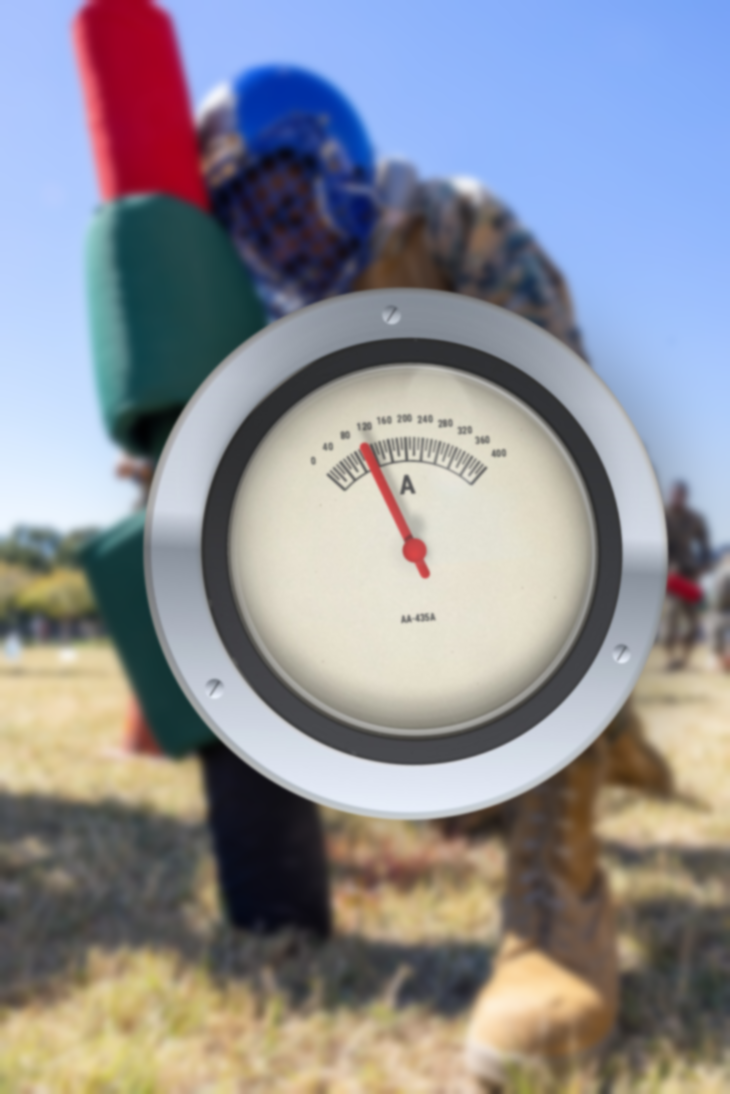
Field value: 100
